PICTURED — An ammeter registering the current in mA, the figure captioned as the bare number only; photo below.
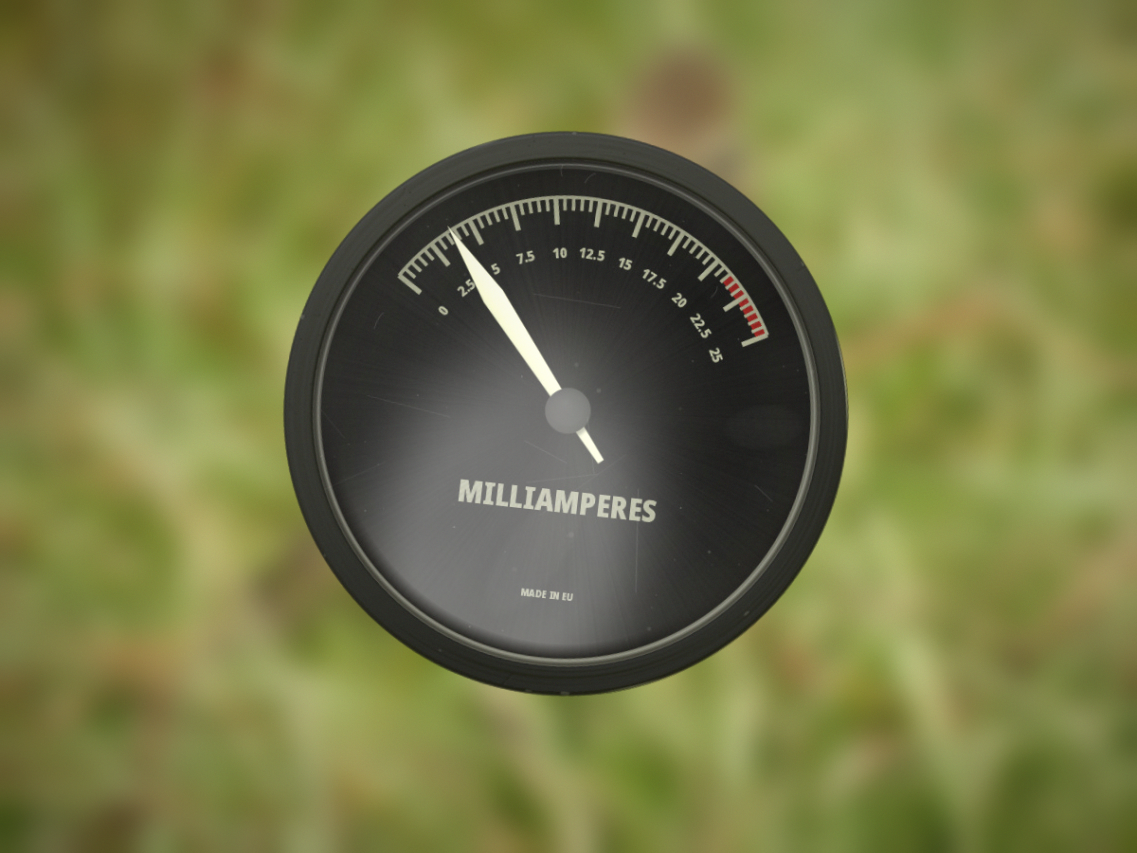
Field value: 3.75
